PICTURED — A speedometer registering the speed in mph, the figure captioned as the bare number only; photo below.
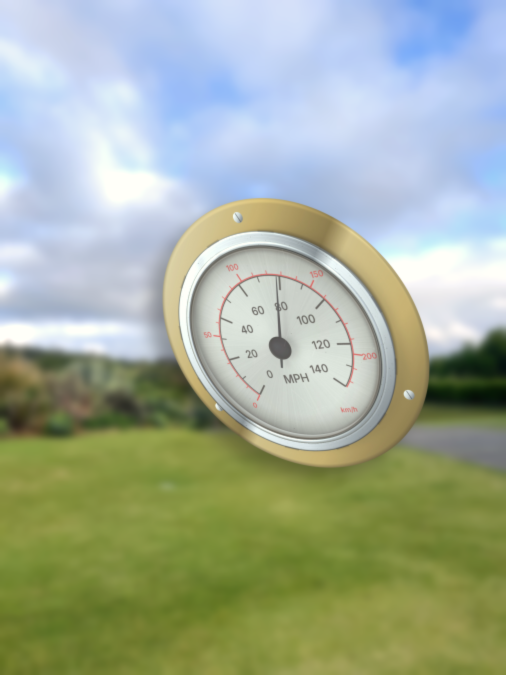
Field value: 80
